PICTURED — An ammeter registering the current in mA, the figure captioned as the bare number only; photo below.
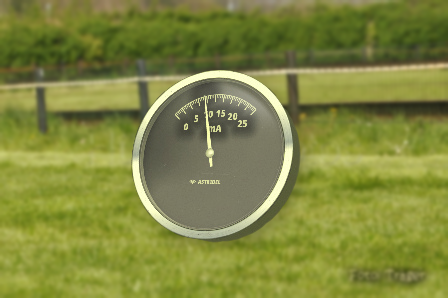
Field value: 10
